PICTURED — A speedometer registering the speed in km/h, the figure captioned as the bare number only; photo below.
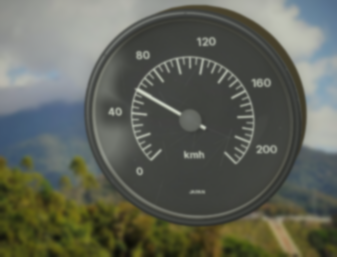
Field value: 60
